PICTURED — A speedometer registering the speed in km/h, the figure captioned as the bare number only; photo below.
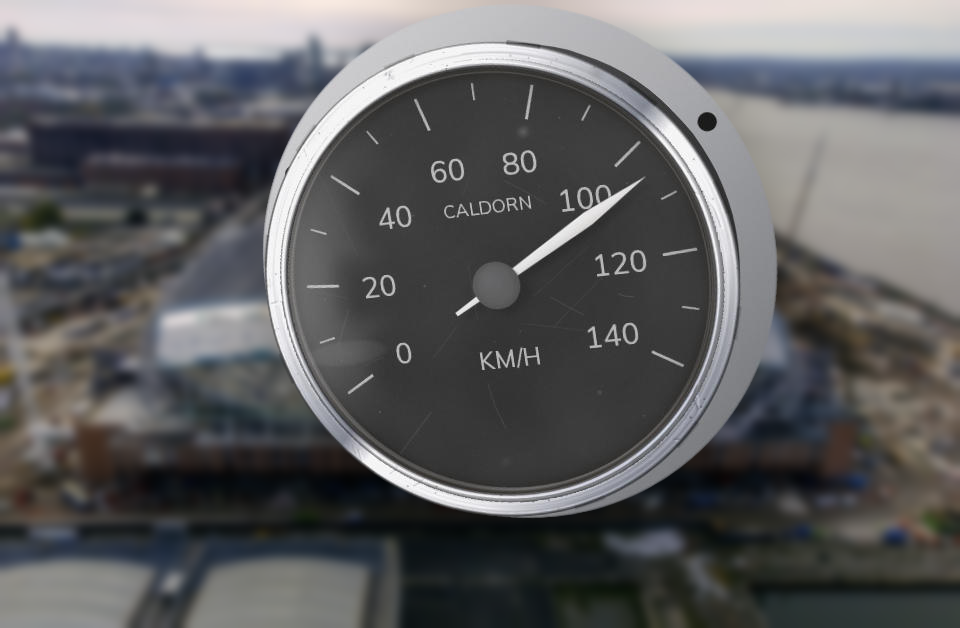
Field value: 105
